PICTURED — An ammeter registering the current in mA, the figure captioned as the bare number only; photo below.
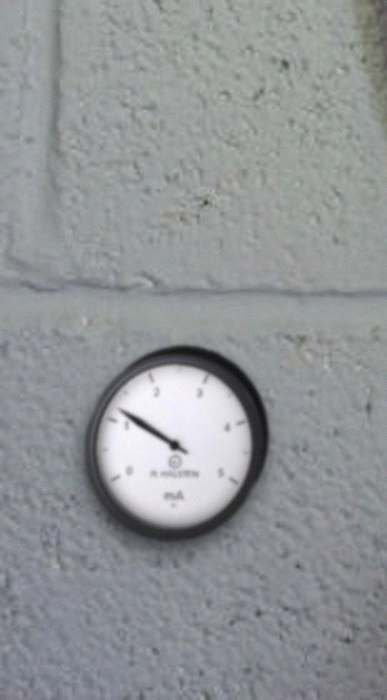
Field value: 1.25
